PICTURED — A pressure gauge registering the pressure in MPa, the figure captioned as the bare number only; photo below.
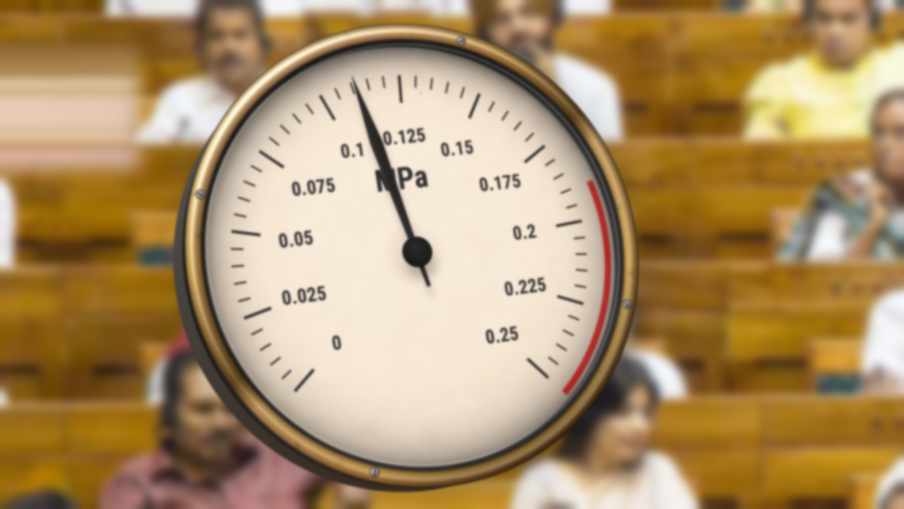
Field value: 0.11
